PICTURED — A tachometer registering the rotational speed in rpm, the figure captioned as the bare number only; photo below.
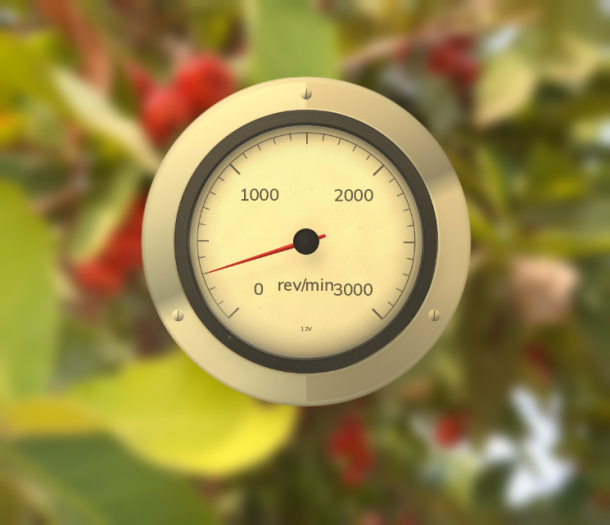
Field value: 300
